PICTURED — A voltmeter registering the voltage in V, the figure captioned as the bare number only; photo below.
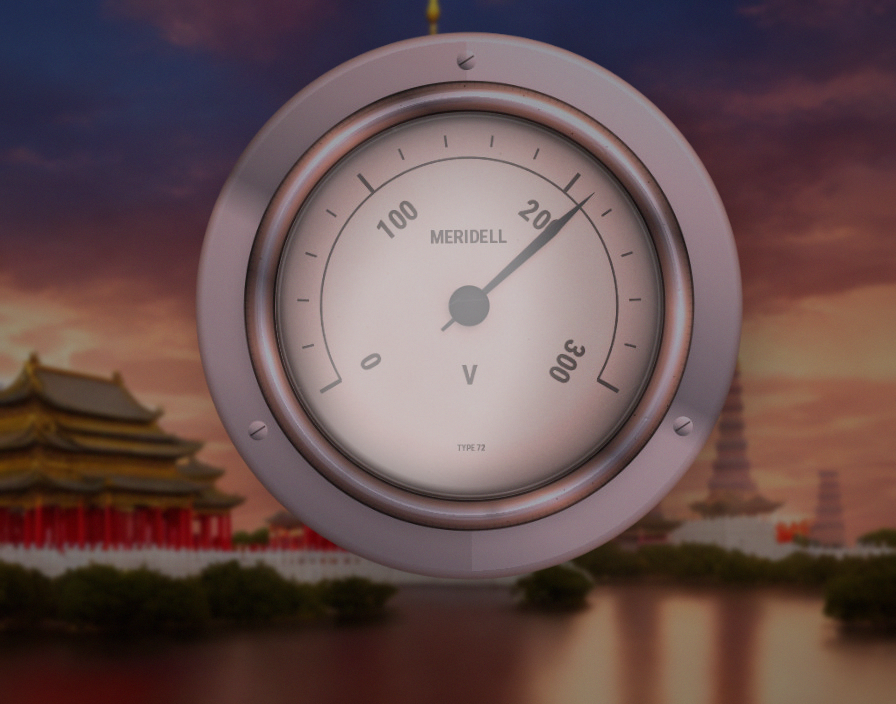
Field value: 210
